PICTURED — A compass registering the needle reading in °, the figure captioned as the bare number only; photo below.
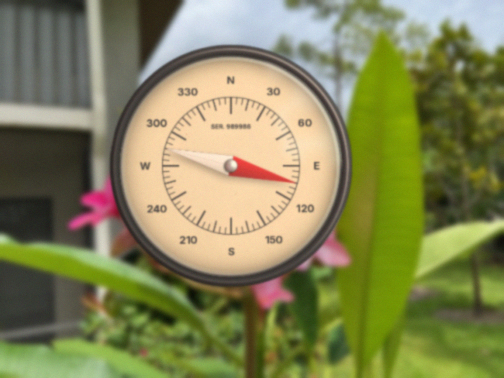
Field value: 105
